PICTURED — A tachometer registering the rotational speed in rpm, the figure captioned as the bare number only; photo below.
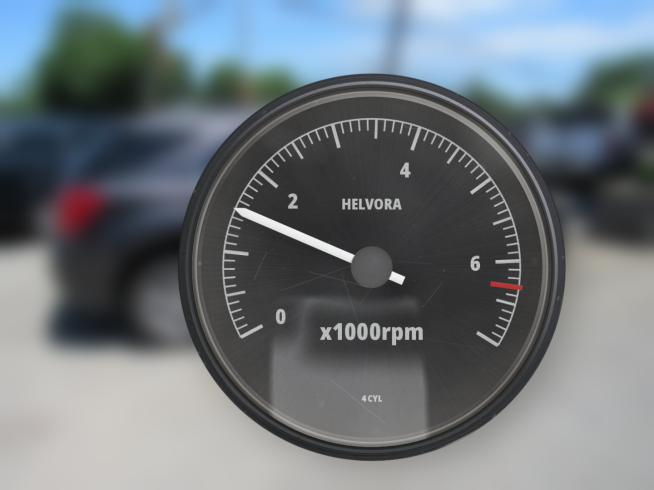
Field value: 1500
